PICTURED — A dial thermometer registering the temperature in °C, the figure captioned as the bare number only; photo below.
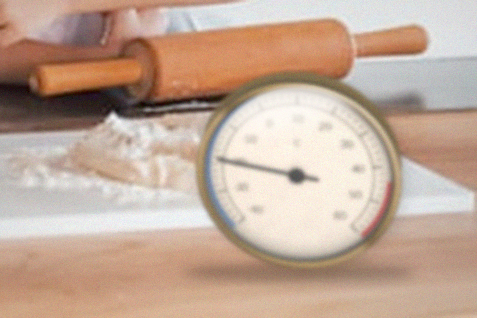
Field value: -20
